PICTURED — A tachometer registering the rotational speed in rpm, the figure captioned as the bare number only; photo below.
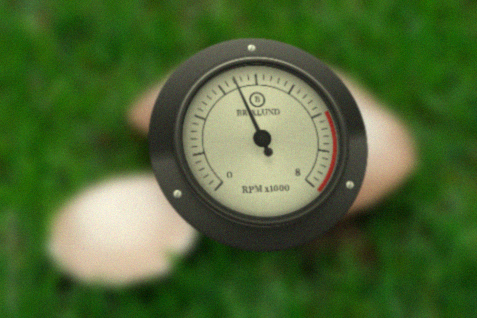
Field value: 3400
